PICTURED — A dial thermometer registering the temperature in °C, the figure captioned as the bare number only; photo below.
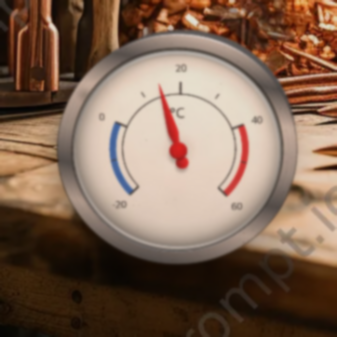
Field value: 15
